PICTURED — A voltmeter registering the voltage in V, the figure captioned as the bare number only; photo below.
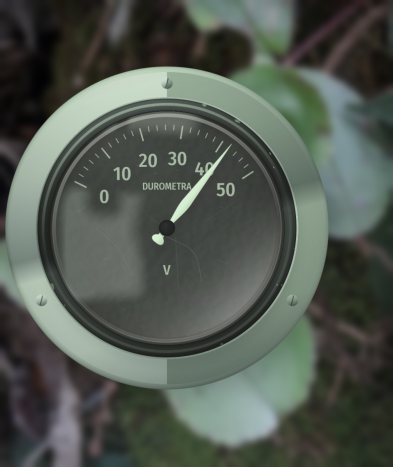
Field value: 42
